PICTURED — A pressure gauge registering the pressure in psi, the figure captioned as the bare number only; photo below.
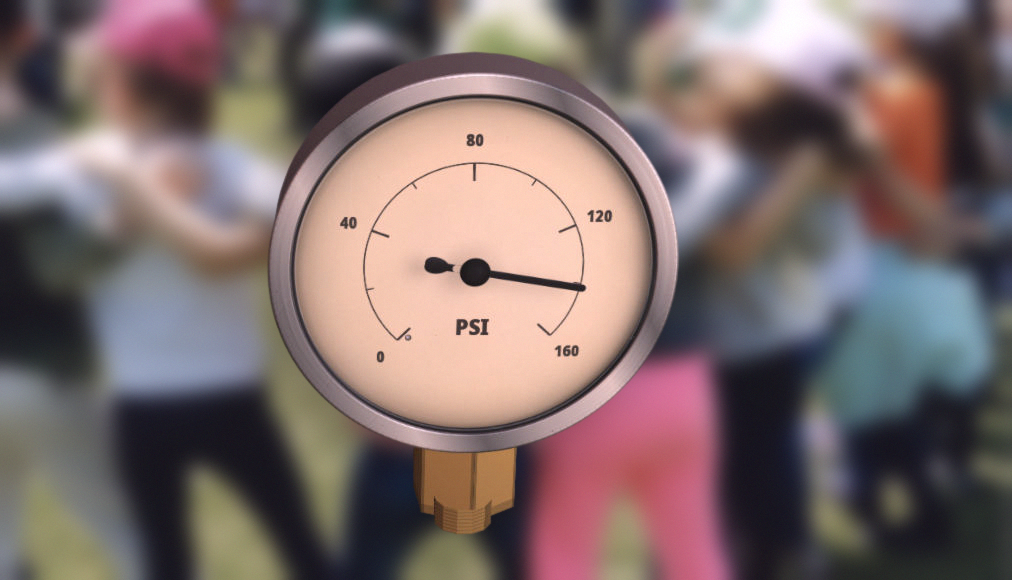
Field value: 140
